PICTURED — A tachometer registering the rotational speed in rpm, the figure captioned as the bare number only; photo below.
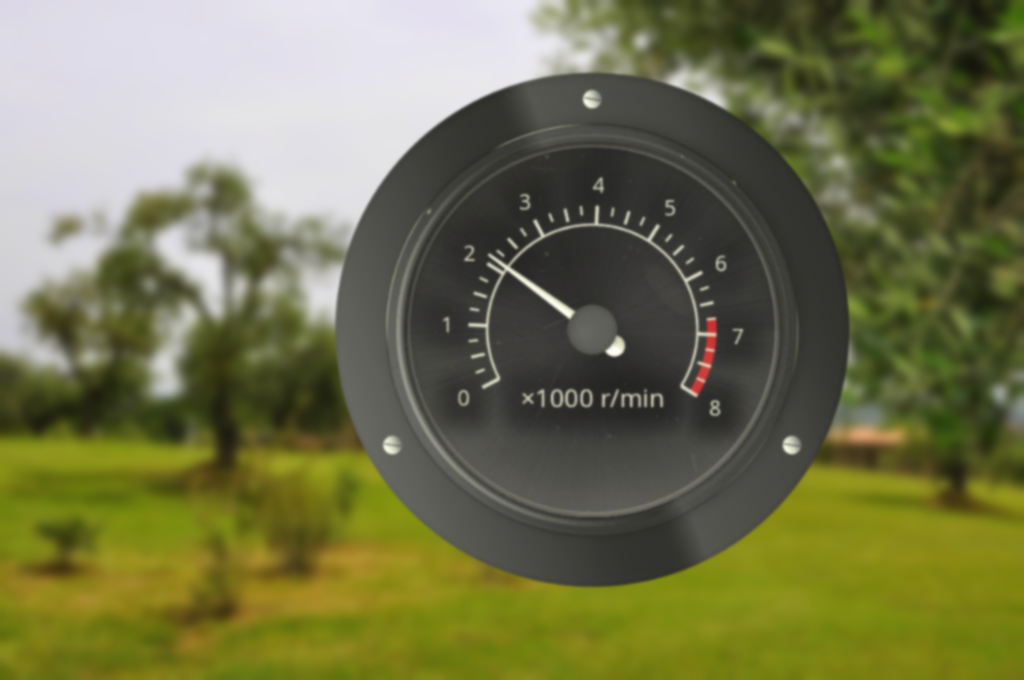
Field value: 2125
